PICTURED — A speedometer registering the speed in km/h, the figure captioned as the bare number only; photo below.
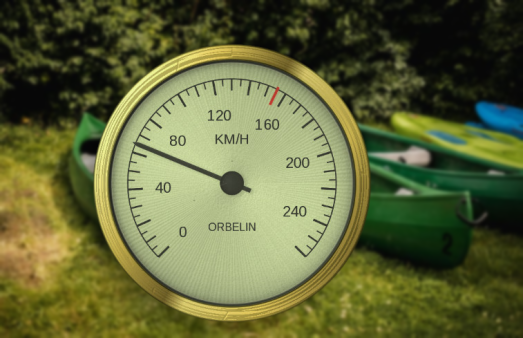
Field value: 65
